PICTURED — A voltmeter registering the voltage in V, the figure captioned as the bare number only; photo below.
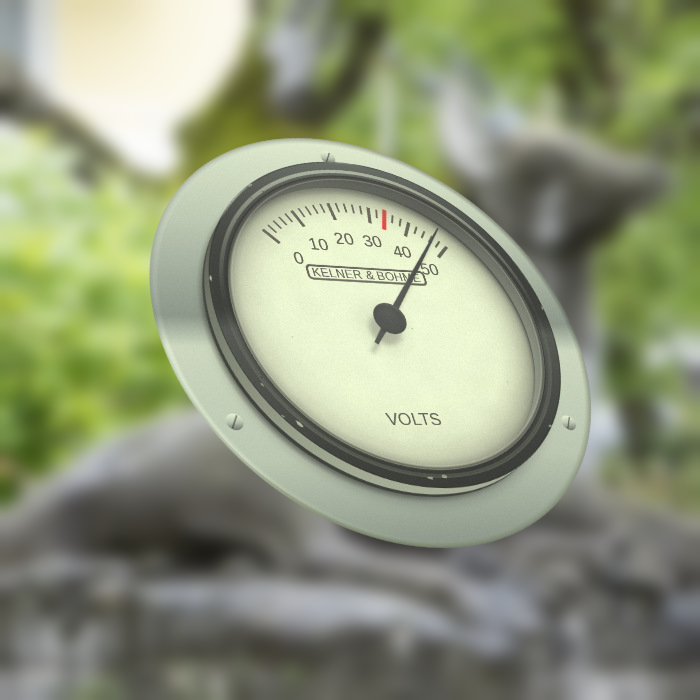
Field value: 46
